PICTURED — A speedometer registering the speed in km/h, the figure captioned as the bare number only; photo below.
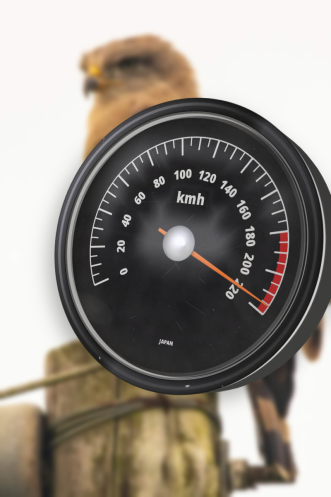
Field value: 215
